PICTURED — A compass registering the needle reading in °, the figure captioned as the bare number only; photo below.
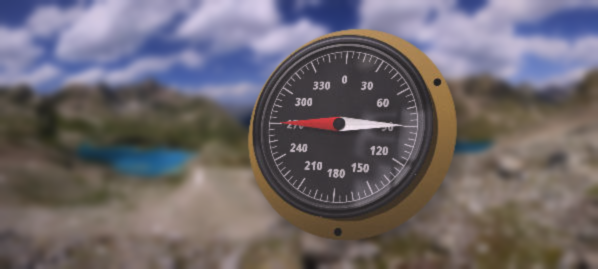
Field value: 270
